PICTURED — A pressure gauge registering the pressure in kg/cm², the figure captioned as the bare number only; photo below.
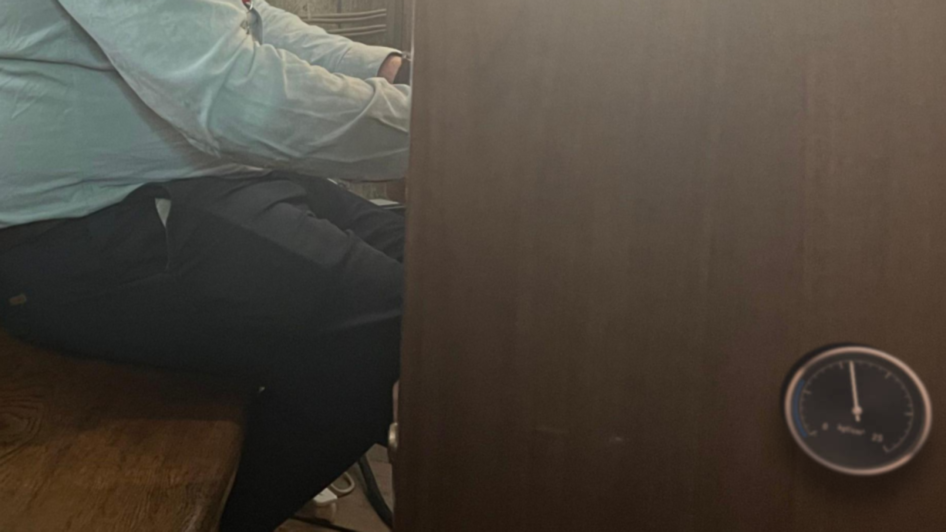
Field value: 11
